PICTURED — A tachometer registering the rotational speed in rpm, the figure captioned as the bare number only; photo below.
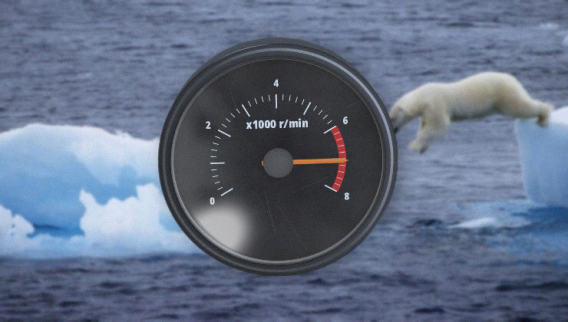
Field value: 7000
